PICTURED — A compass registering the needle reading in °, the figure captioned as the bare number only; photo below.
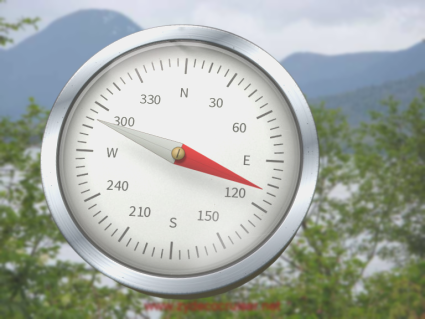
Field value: 110
